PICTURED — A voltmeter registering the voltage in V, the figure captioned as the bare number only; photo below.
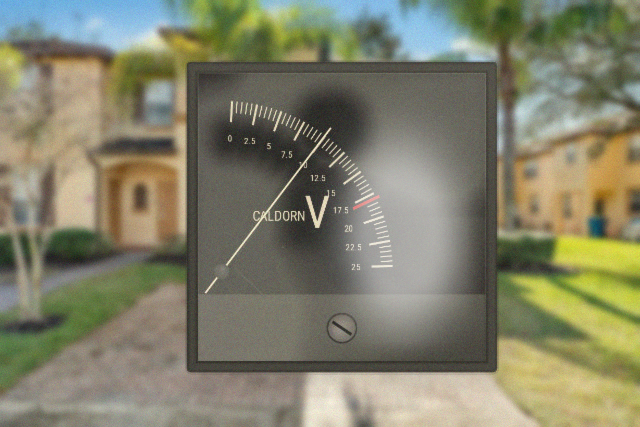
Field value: 10
